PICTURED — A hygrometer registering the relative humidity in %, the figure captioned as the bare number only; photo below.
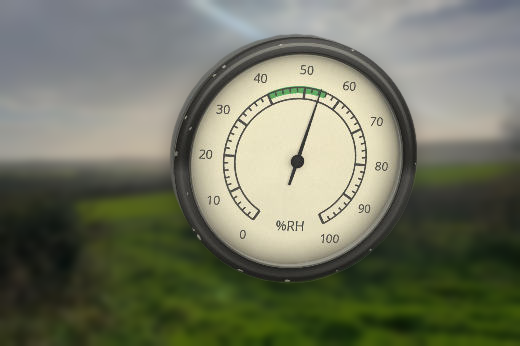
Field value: 54
